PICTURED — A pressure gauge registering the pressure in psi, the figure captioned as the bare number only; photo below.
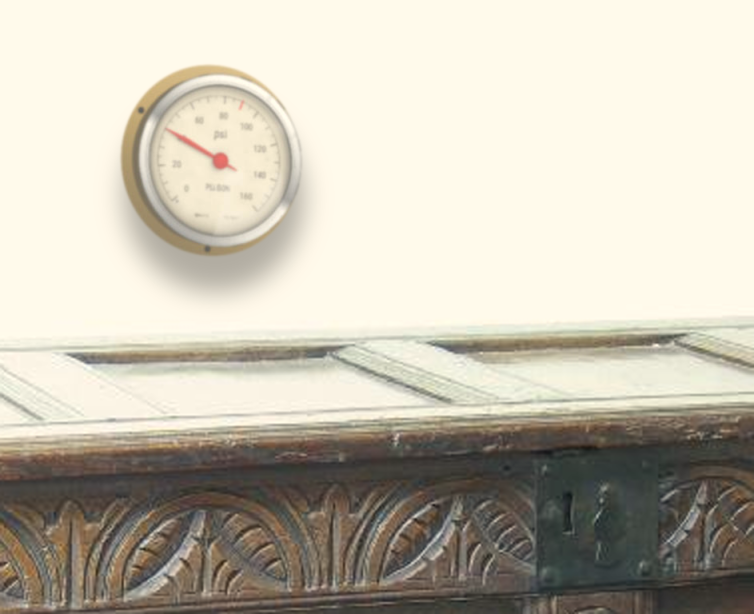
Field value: 40
